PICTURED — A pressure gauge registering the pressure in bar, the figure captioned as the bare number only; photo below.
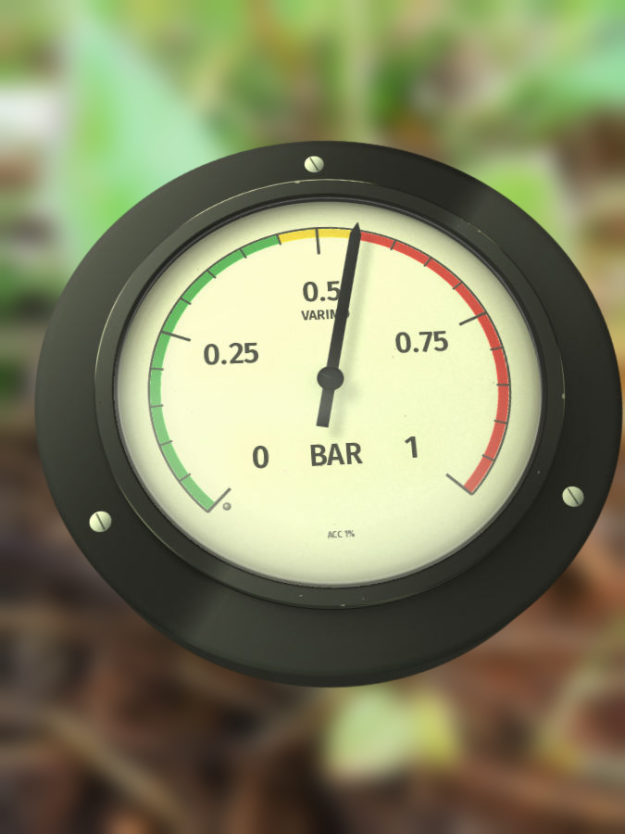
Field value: 0.55
